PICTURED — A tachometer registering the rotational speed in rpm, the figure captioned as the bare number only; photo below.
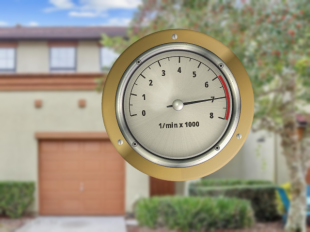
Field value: 7000
